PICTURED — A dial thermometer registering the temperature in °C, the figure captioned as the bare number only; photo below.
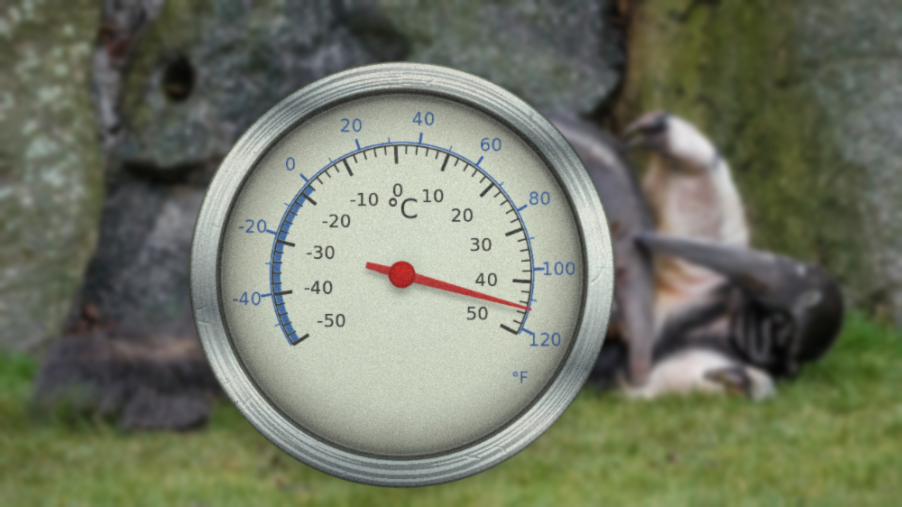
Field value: 45
